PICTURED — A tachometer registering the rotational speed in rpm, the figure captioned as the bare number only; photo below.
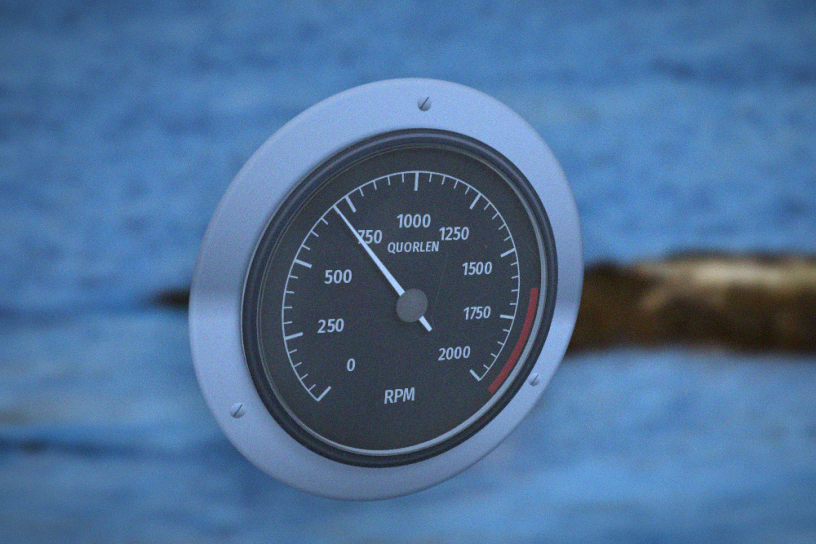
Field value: 700
